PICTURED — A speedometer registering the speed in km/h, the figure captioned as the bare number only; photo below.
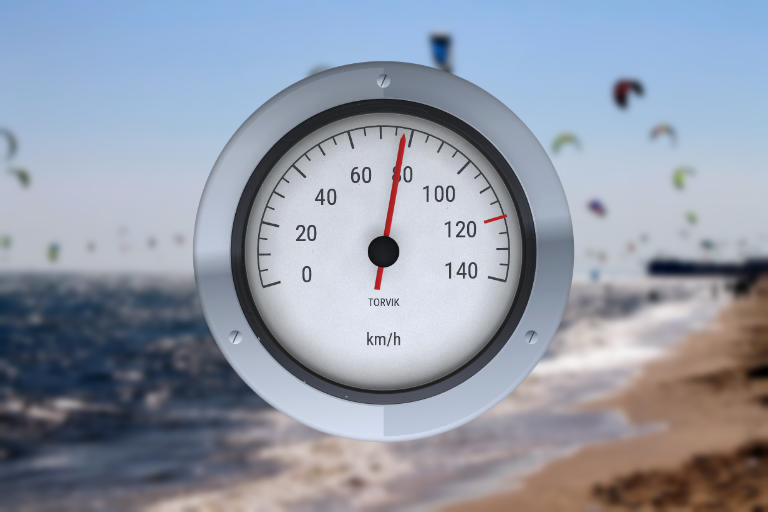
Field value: 77.5
